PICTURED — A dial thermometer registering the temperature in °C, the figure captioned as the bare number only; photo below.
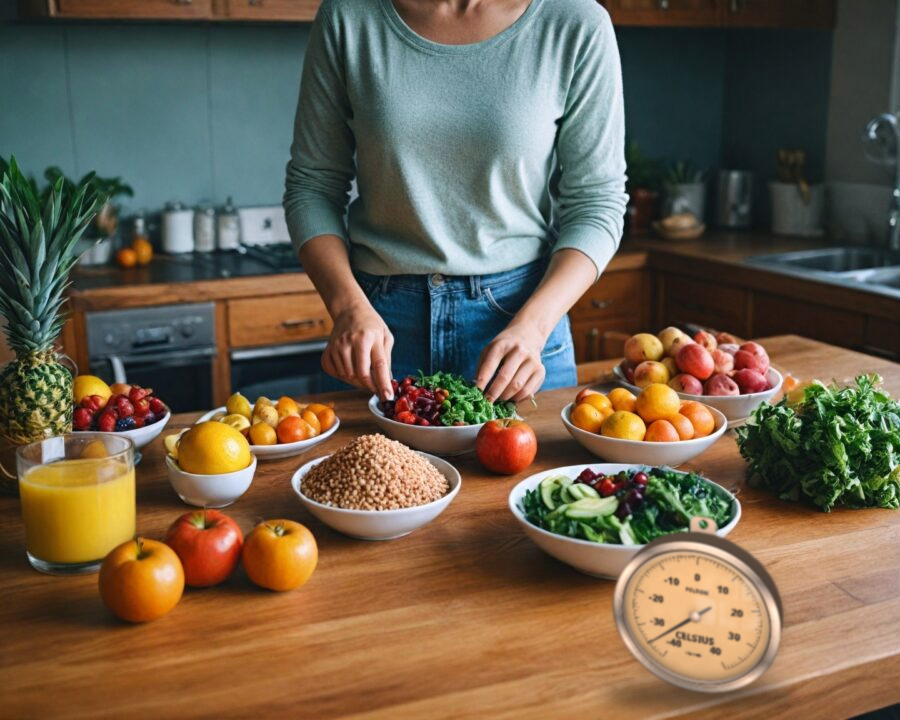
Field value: -35
